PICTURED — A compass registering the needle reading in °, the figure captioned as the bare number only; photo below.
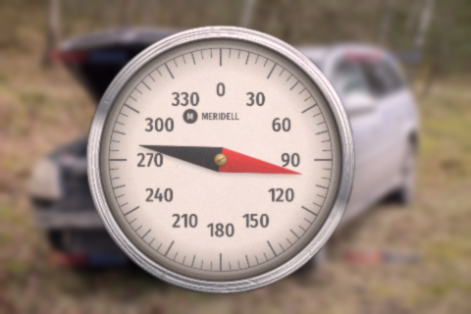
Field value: 100
